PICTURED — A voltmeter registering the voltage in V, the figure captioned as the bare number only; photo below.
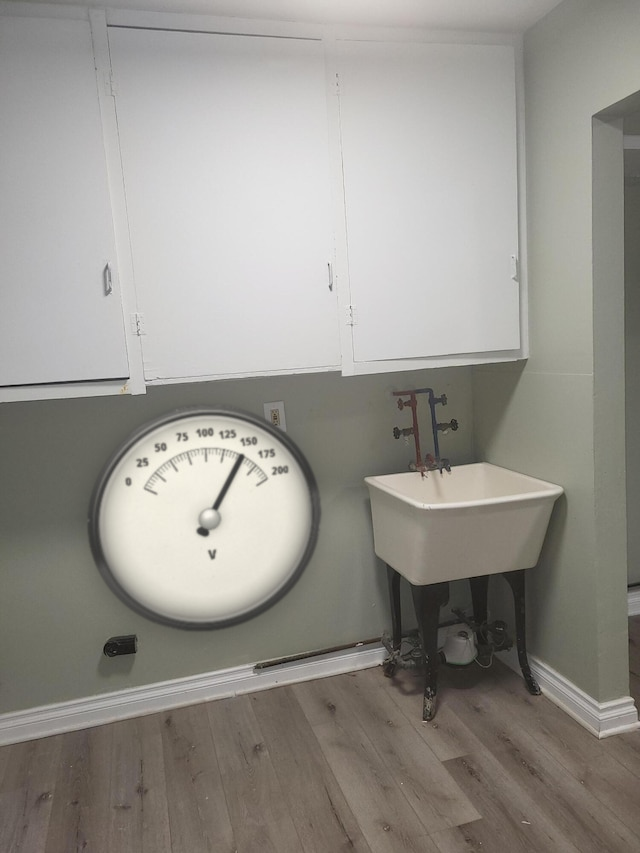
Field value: 150
